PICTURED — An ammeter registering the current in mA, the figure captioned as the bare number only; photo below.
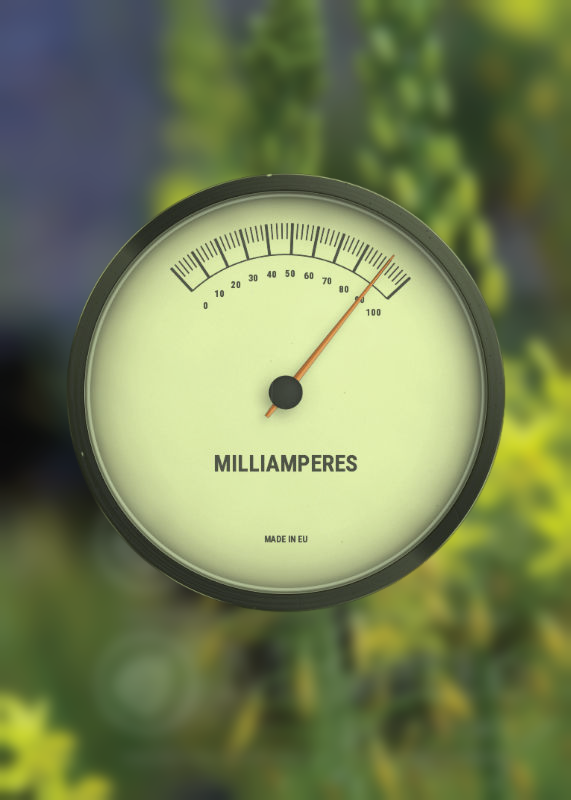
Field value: 90
